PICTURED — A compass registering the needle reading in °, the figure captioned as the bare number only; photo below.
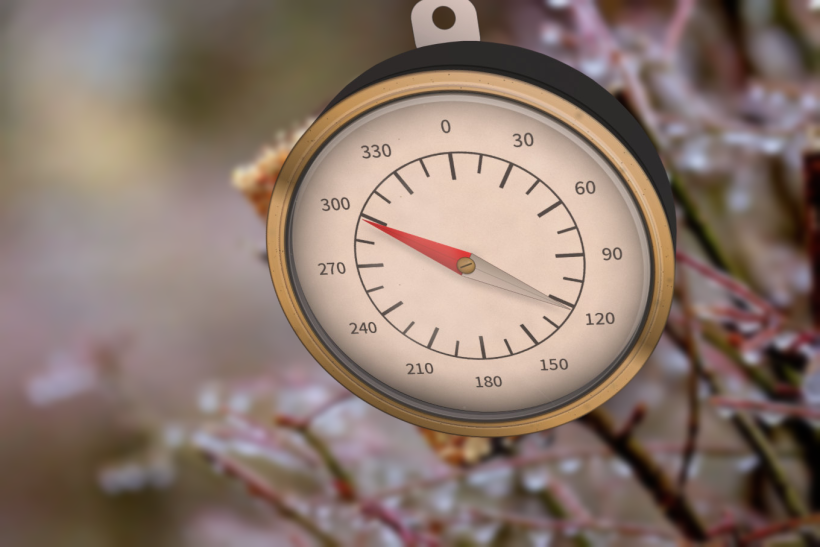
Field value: 300
